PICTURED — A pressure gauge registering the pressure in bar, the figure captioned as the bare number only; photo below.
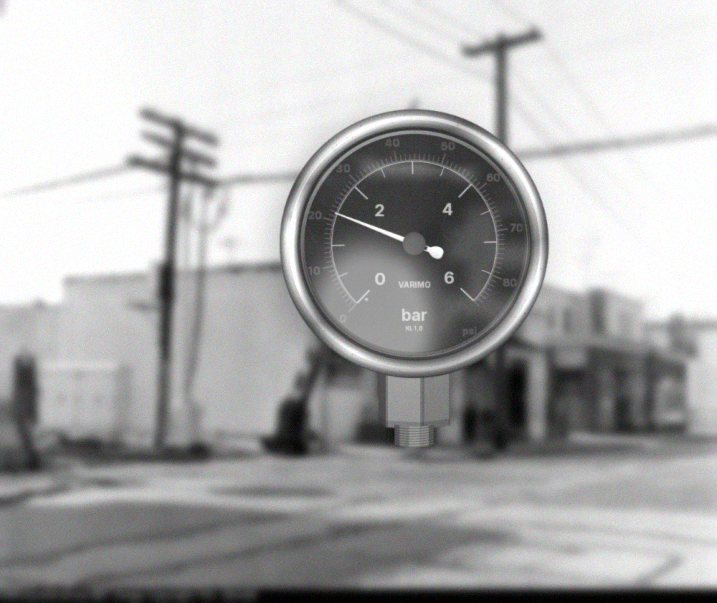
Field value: 1.5
